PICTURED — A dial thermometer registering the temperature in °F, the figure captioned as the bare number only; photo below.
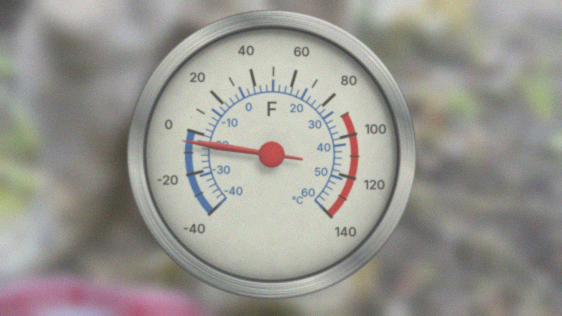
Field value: -5
